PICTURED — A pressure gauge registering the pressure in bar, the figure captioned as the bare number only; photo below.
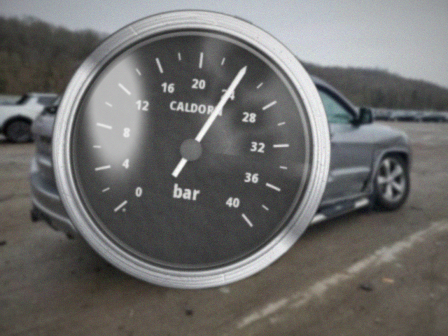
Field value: 24
